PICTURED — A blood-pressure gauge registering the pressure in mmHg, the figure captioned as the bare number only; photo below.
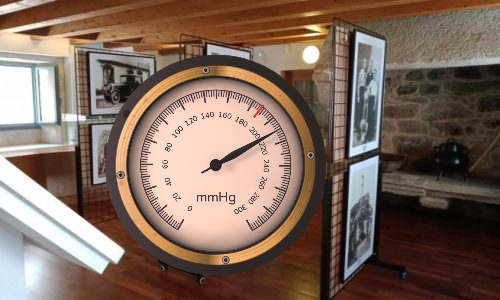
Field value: 210
